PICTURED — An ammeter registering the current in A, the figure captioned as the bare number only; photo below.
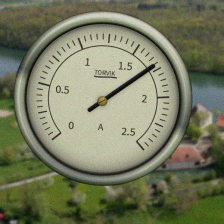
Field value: 1.7
